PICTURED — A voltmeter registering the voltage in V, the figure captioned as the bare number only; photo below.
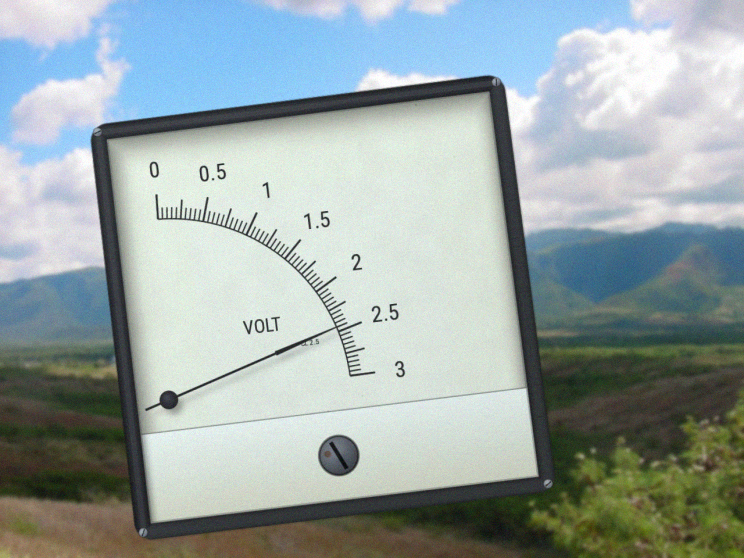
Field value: 2.45
